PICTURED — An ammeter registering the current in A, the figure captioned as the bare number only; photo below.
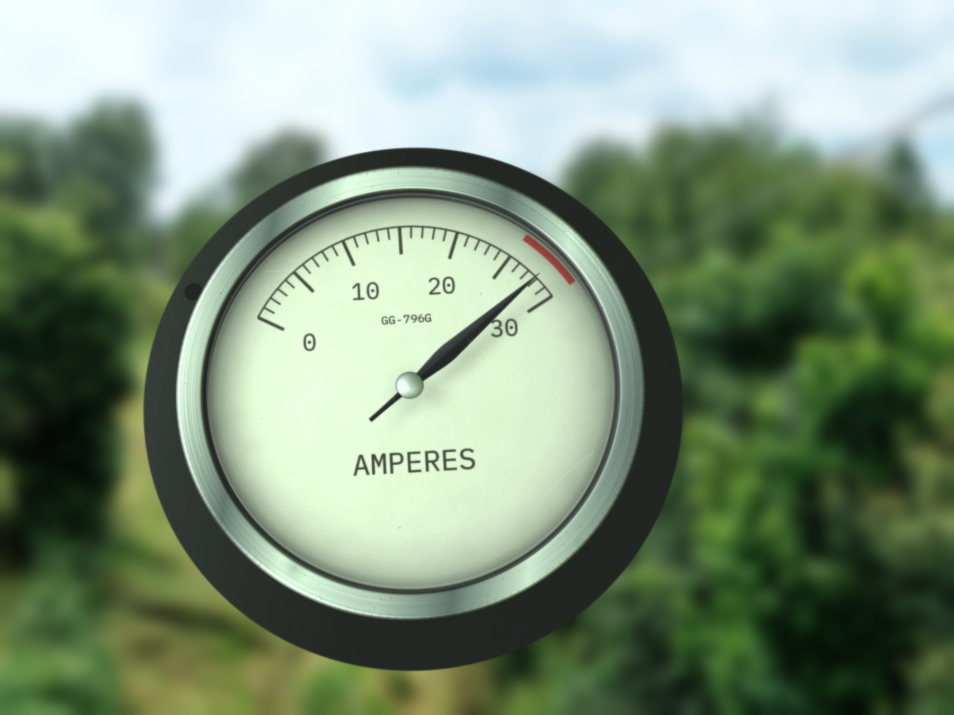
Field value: 28
